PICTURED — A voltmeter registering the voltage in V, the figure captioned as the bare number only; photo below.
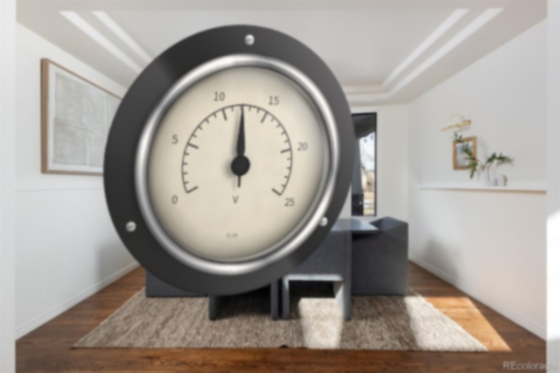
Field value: 12
